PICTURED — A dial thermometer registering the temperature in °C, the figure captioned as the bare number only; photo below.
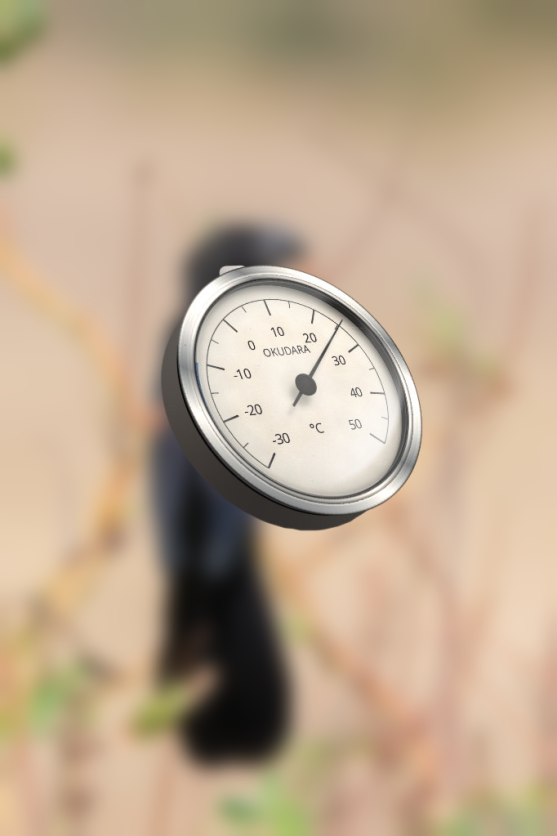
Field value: 25
